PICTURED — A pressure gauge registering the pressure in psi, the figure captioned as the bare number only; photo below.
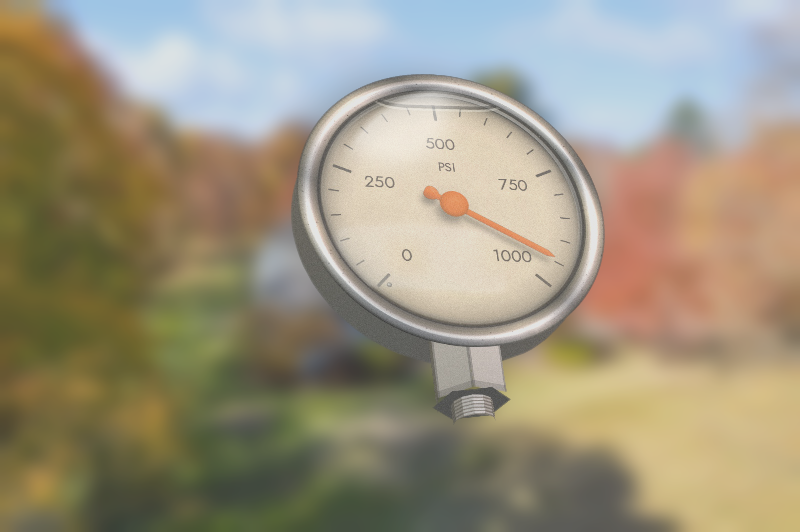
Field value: 950
